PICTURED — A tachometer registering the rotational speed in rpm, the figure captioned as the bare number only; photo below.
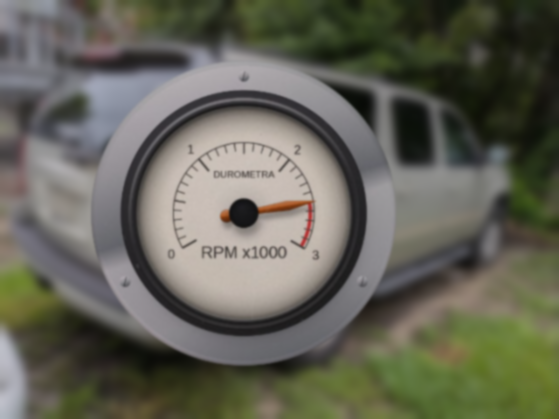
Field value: 2500
